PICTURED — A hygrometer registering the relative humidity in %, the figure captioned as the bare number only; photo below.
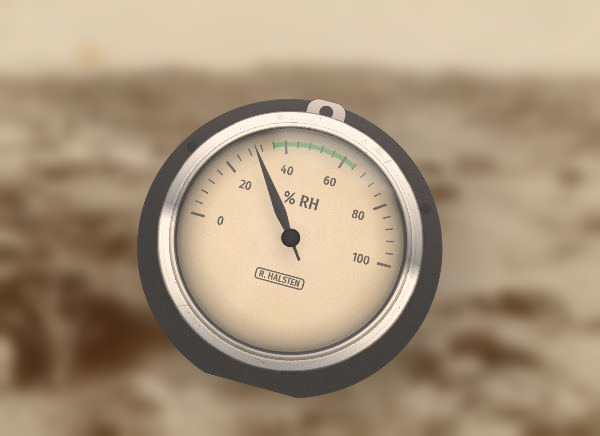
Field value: 30
